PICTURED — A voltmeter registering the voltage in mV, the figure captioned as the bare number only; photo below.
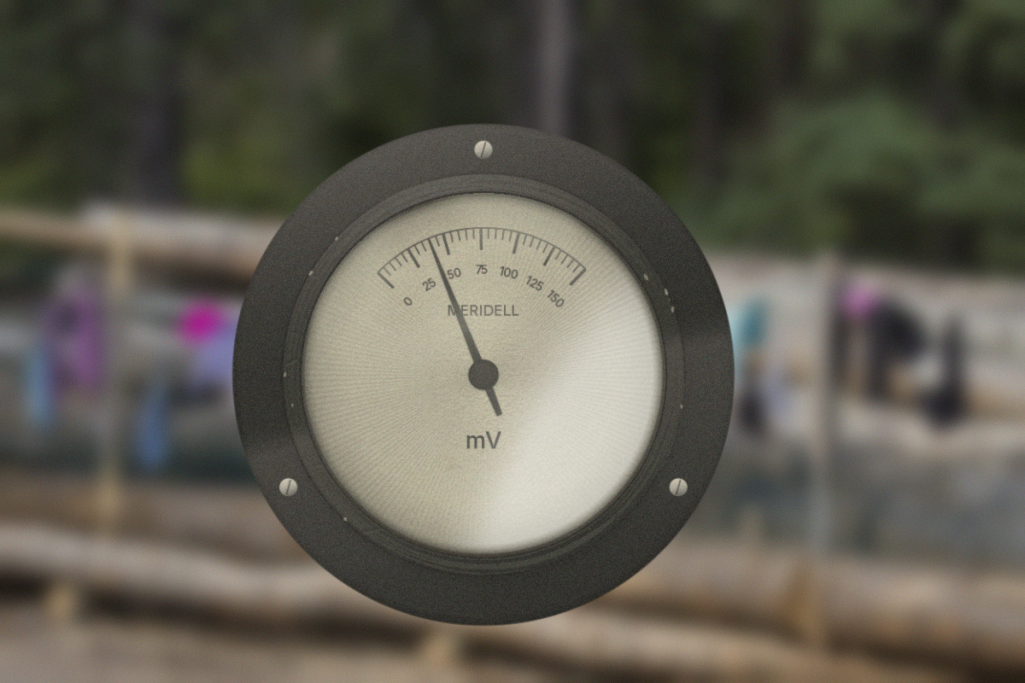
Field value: 40
